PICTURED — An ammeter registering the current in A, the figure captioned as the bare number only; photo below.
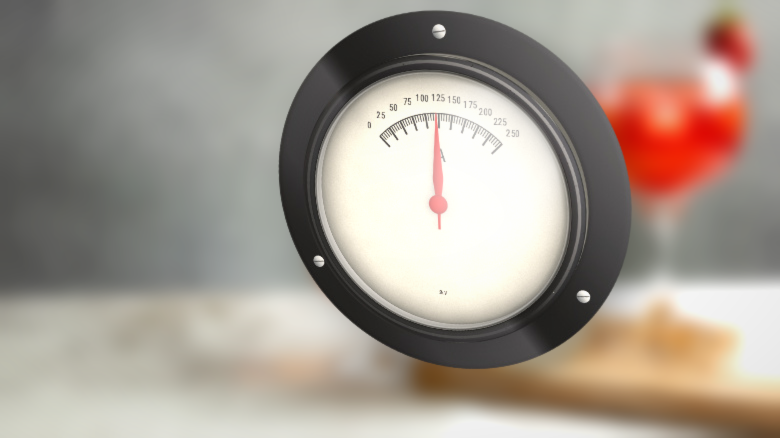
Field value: 125
